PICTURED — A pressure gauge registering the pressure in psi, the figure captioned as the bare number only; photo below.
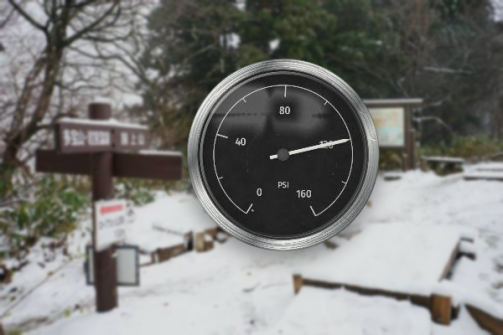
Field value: 120
